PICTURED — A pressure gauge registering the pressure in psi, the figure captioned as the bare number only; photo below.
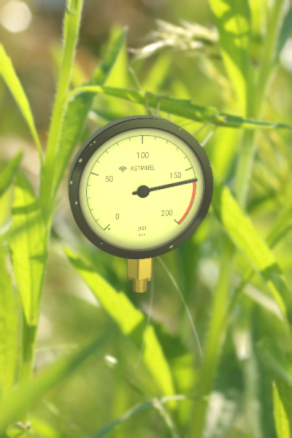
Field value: 160
